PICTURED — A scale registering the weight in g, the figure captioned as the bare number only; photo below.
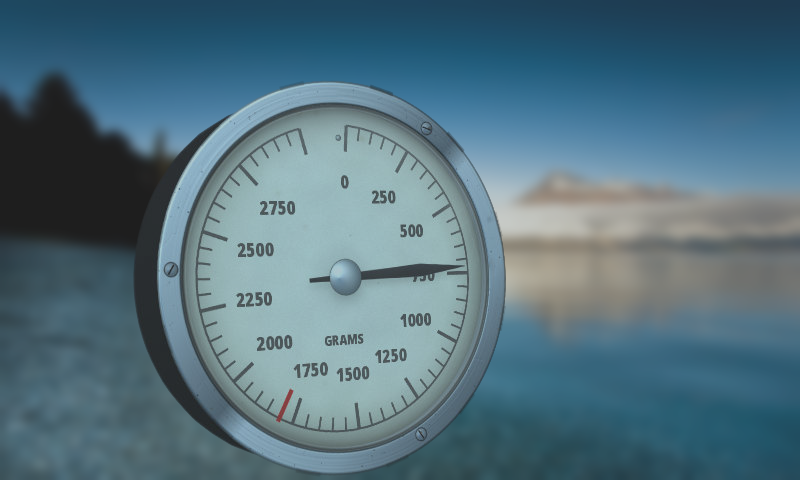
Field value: 725
